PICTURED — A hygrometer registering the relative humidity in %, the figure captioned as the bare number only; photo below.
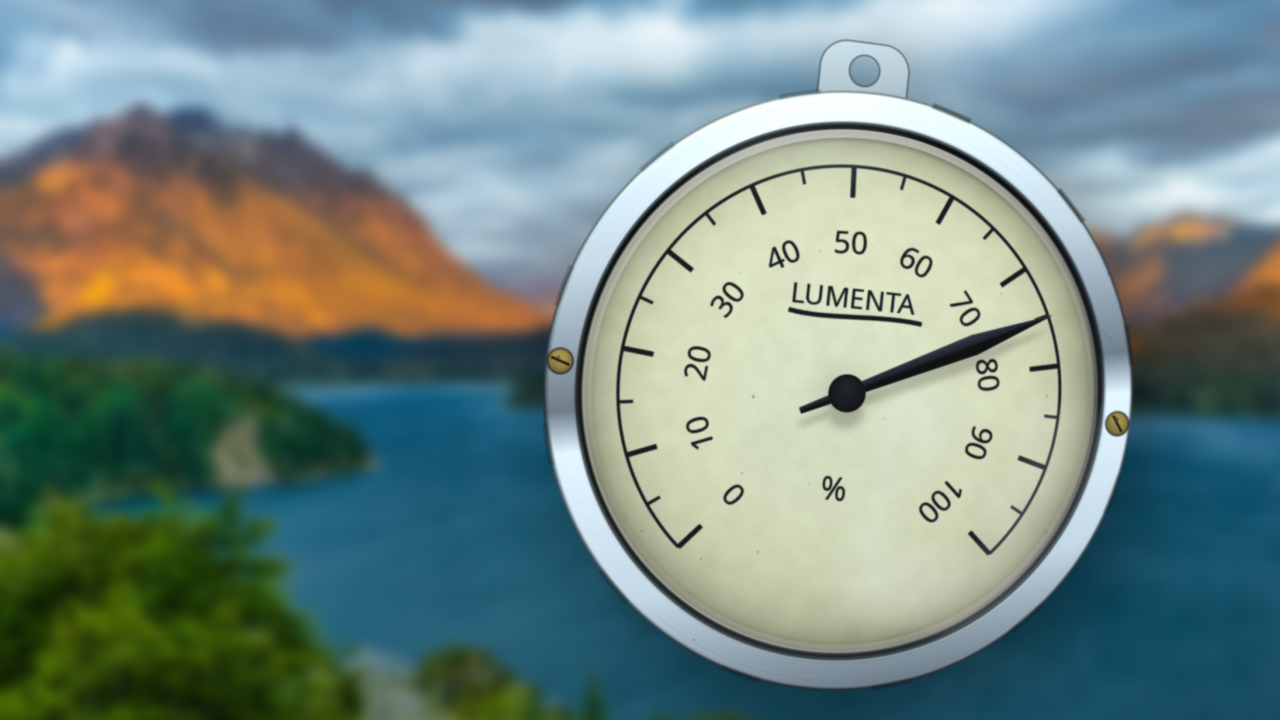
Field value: 75
